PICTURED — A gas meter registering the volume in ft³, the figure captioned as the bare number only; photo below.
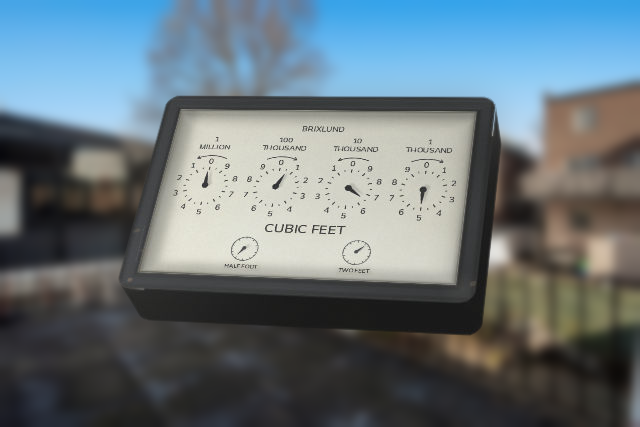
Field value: 6500
